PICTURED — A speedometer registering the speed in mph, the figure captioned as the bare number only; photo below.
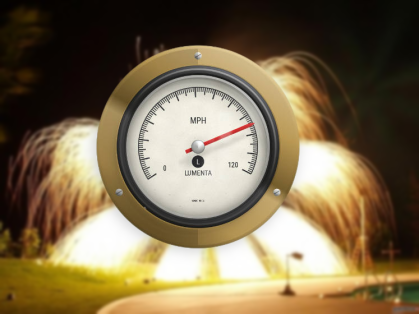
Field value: 95
